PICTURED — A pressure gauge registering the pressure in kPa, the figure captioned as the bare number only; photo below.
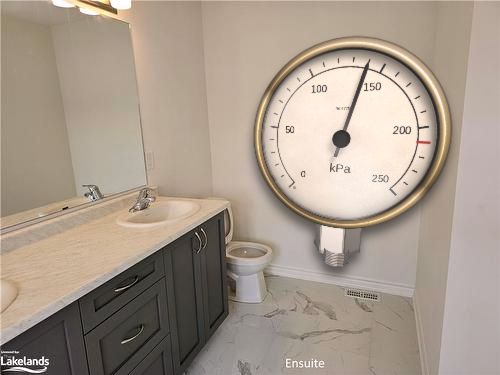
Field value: 140
